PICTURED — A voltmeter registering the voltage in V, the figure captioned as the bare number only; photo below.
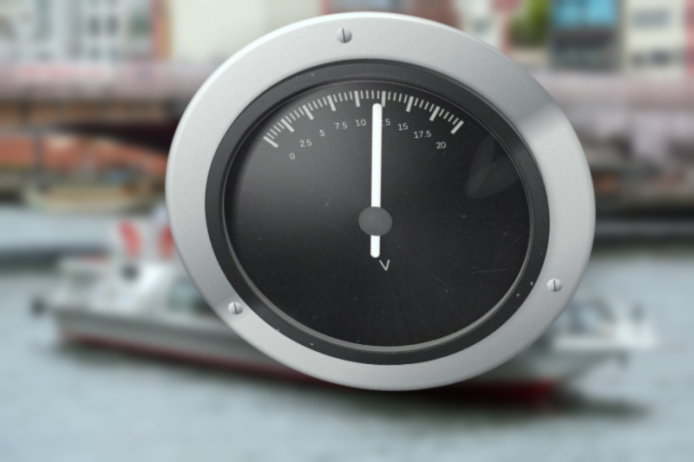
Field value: 12
